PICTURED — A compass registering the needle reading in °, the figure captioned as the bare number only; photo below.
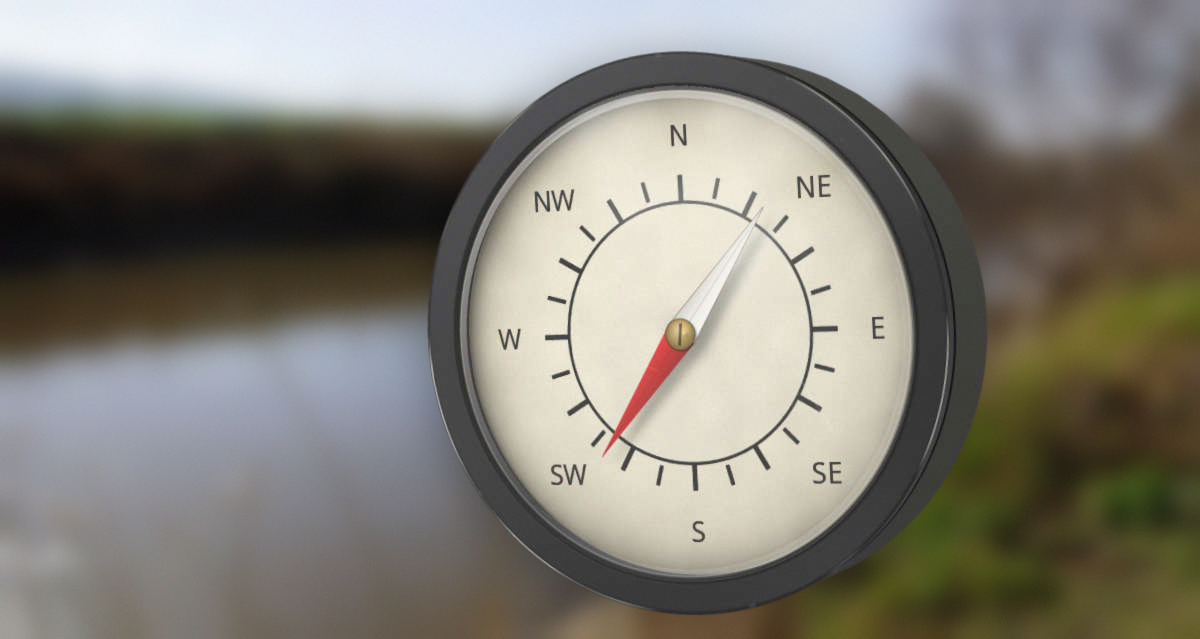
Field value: 217.5
